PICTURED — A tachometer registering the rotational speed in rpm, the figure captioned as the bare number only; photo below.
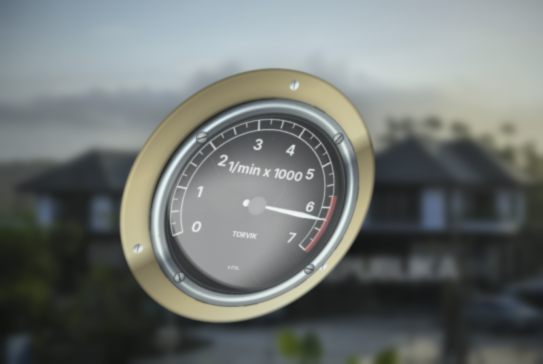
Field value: 6250
